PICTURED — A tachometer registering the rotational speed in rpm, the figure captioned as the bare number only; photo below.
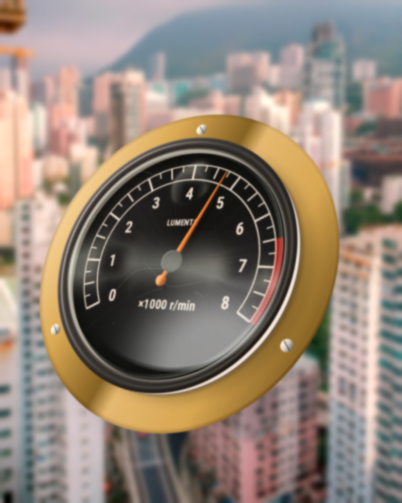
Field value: 4750
